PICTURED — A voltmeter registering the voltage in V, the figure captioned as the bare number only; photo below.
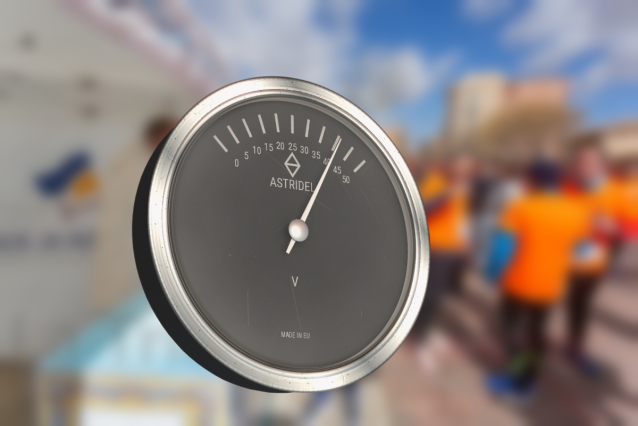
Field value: 40
